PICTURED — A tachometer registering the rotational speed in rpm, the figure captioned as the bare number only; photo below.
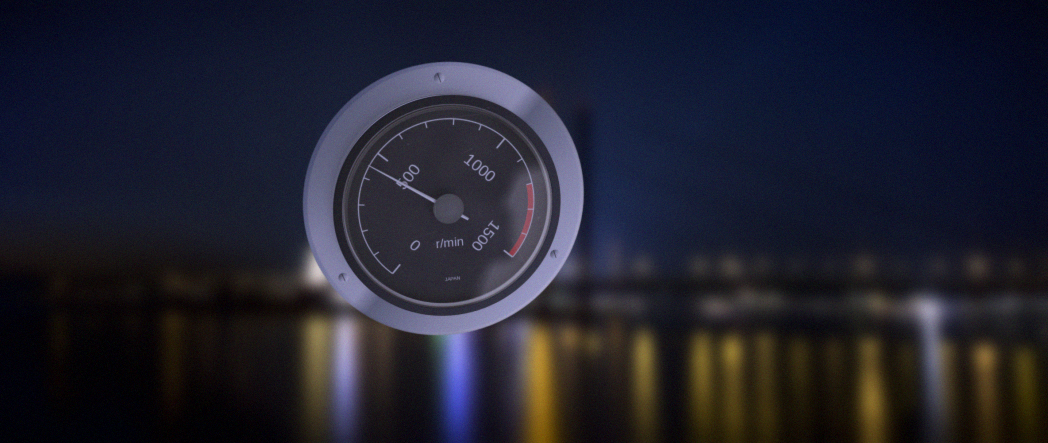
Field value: 450
